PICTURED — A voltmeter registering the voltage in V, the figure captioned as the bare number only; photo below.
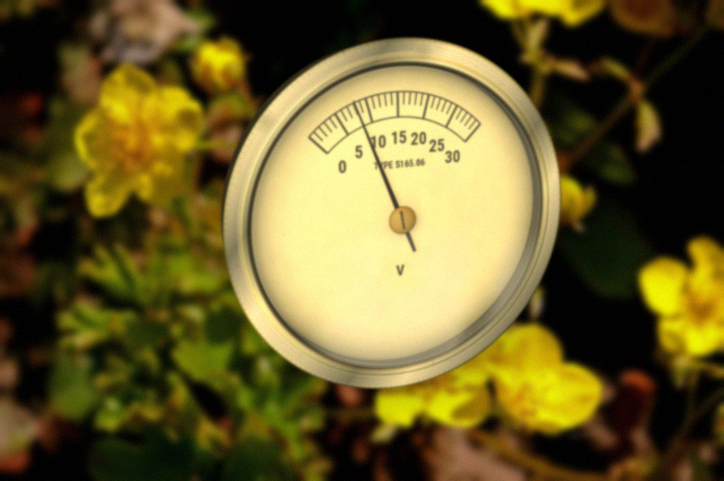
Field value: 8
